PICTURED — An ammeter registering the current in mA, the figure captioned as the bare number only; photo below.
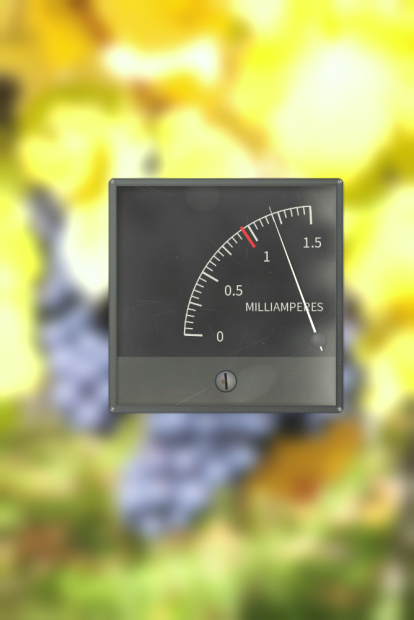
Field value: 1.2
